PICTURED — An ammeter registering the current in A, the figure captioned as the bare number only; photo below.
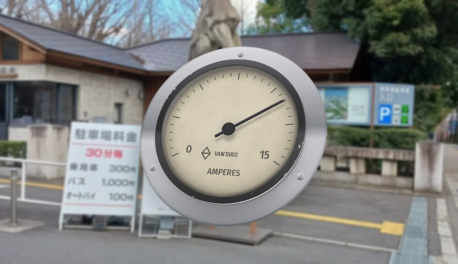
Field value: 11
